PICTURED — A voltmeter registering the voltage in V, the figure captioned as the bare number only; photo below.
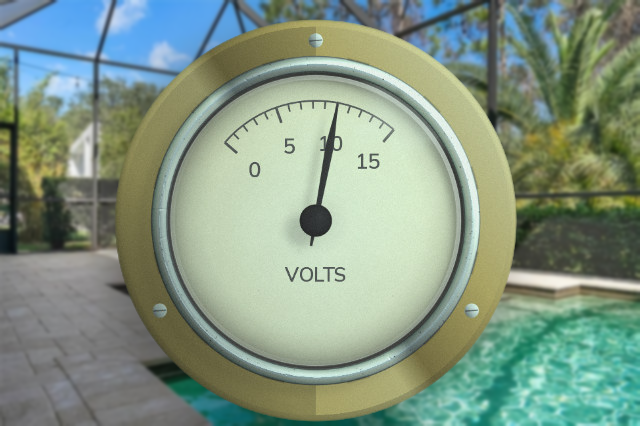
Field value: 10
